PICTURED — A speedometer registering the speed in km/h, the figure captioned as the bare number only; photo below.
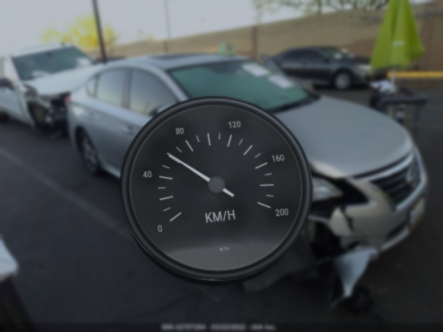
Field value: 60
